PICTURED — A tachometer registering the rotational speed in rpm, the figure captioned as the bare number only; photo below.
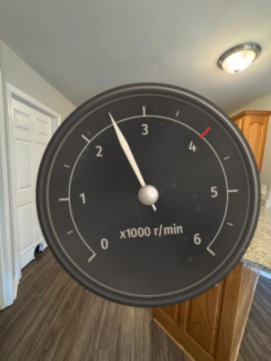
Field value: 2500
